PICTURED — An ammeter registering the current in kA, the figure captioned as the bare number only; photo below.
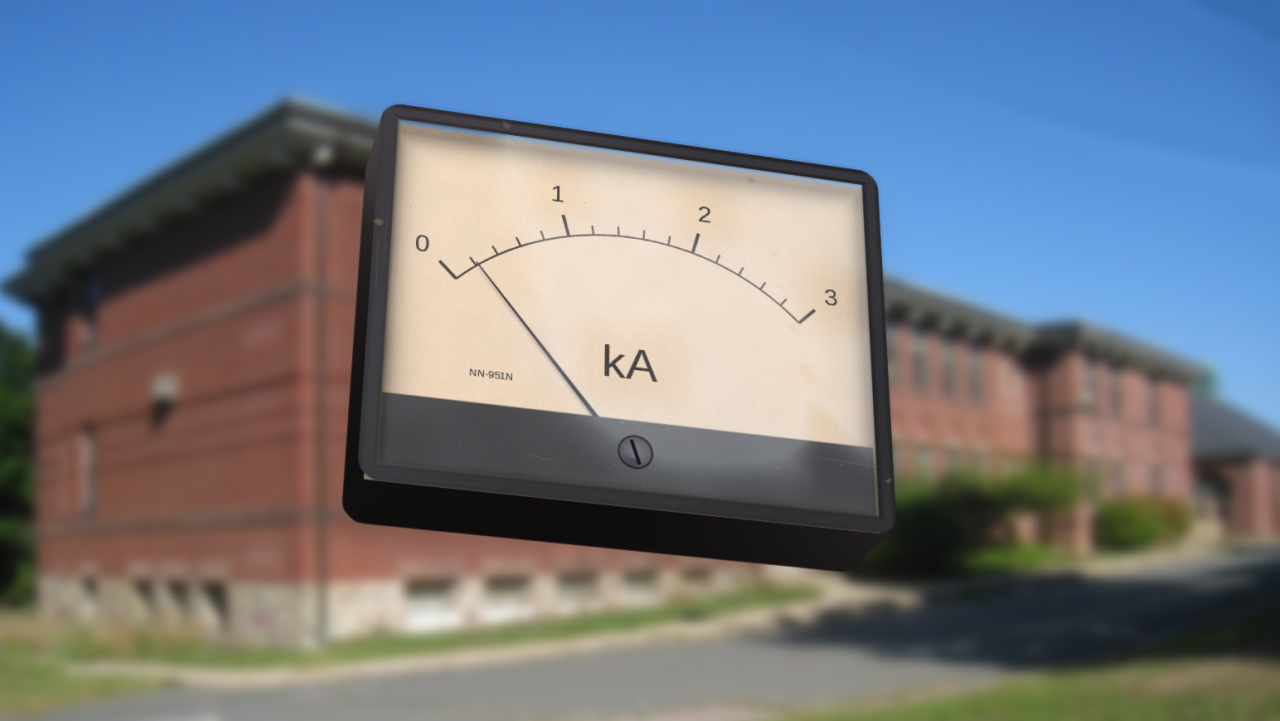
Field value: 0.2
